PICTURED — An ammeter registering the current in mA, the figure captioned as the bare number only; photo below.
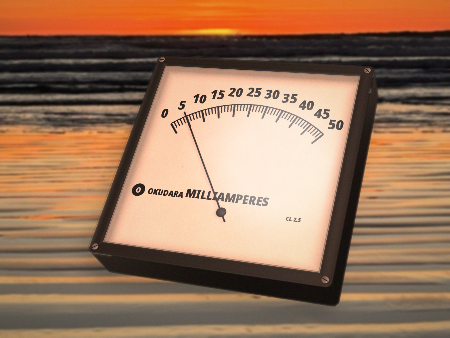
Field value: 5
